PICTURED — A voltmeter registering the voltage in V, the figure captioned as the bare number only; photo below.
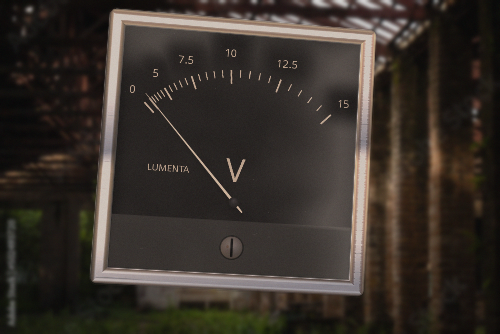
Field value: 2.5
